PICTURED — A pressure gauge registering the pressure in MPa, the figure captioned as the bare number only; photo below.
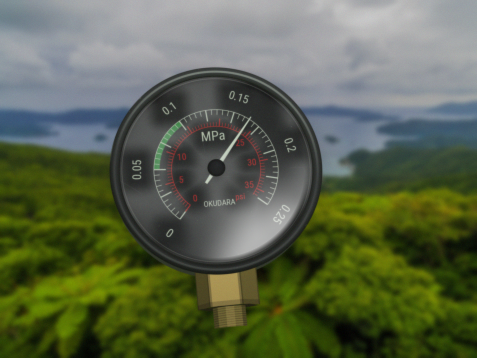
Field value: 0.165
